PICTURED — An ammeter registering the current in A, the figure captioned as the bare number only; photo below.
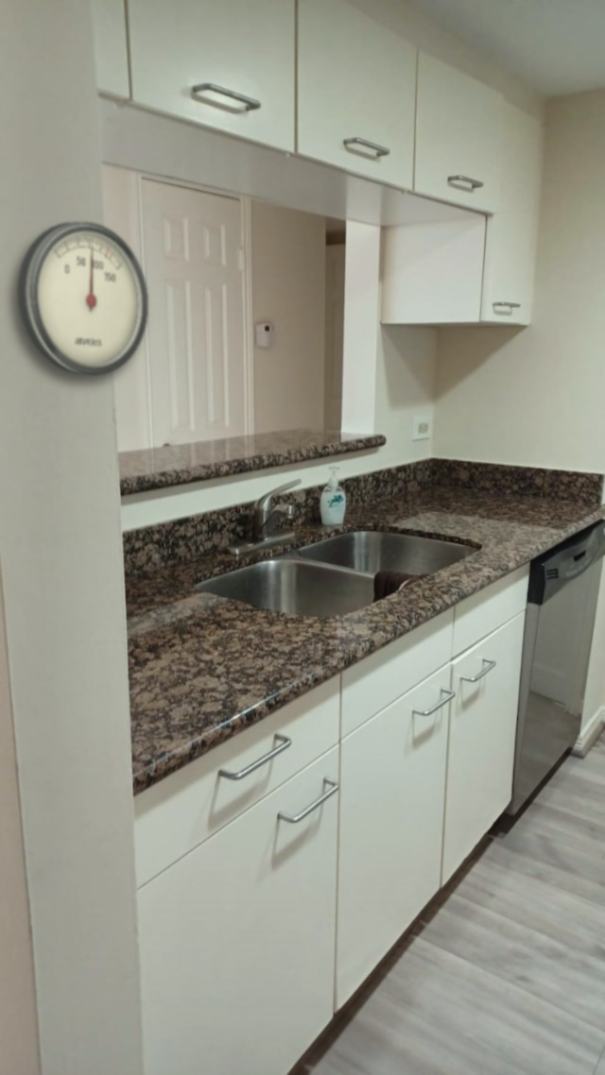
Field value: 75
